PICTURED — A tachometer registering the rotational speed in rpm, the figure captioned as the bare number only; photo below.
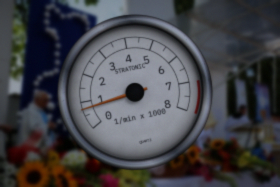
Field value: 750
